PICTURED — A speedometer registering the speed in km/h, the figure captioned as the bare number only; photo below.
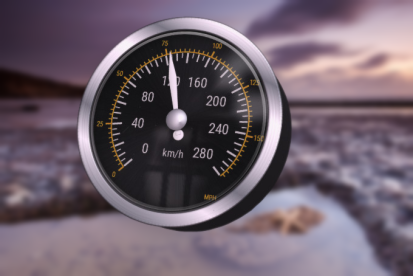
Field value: 125
